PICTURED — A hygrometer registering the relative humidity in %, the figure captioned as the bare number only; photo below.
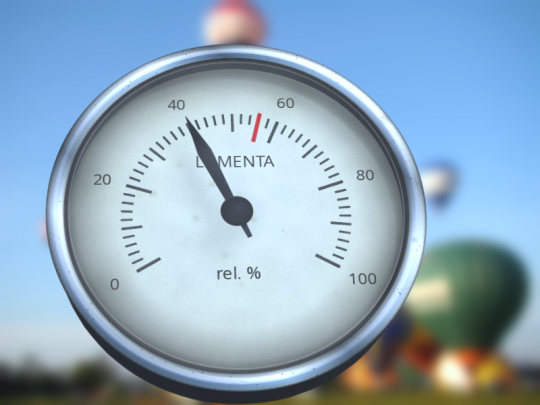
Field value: 40
